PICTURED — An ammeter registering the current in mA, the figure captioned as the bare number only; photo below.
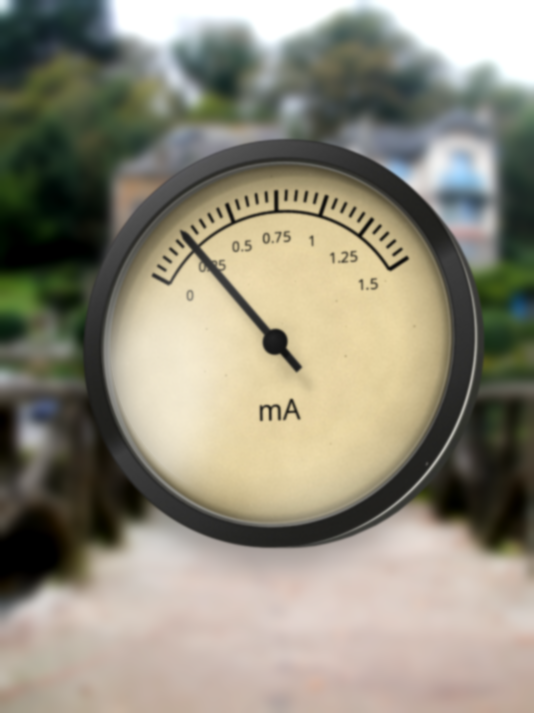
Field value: 0.25
